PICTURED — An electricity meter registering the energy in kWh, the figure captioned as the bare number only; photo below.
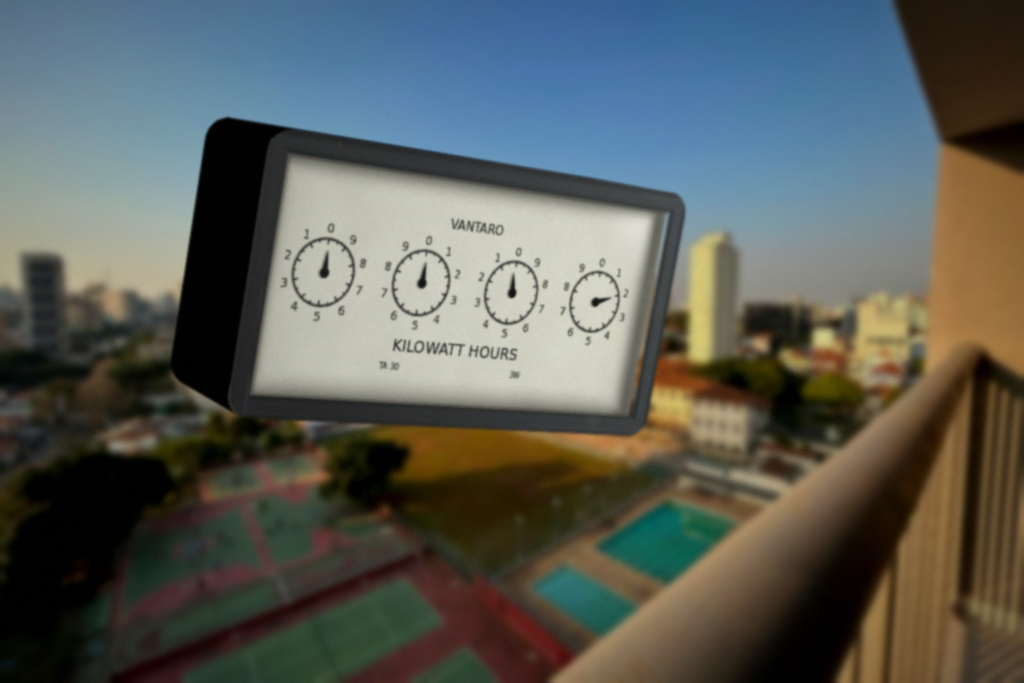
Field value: 2
